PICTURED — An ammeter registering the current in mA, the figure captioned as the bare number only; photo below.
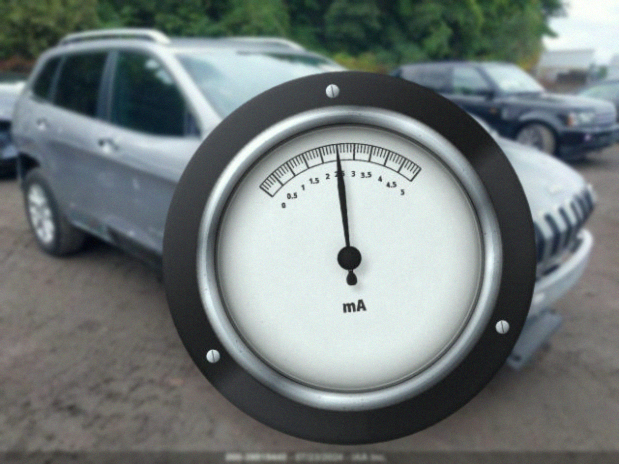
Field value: 2.5
